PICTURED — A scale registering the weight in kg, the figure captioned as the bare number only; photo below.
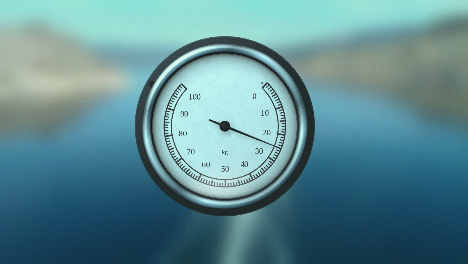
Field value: 25
